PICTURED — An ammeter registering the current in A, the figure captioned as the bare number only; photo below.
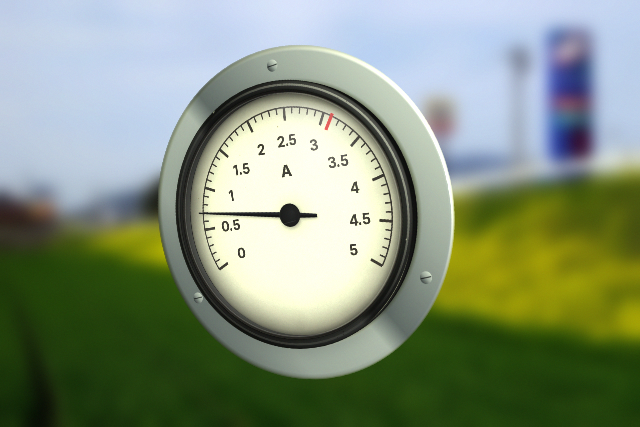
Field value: 0.7
